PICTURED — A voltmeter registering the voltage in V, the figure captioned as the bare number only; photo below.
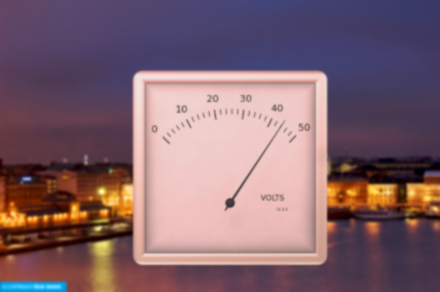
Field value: 44
